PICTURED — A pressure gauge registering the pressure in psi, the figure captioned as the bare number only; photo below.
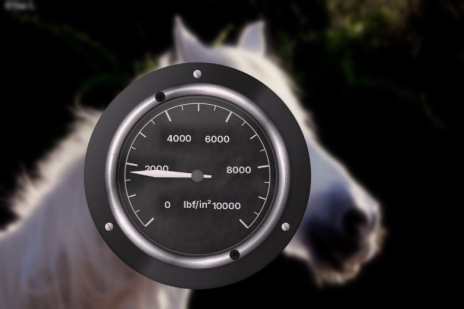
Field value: 1750
